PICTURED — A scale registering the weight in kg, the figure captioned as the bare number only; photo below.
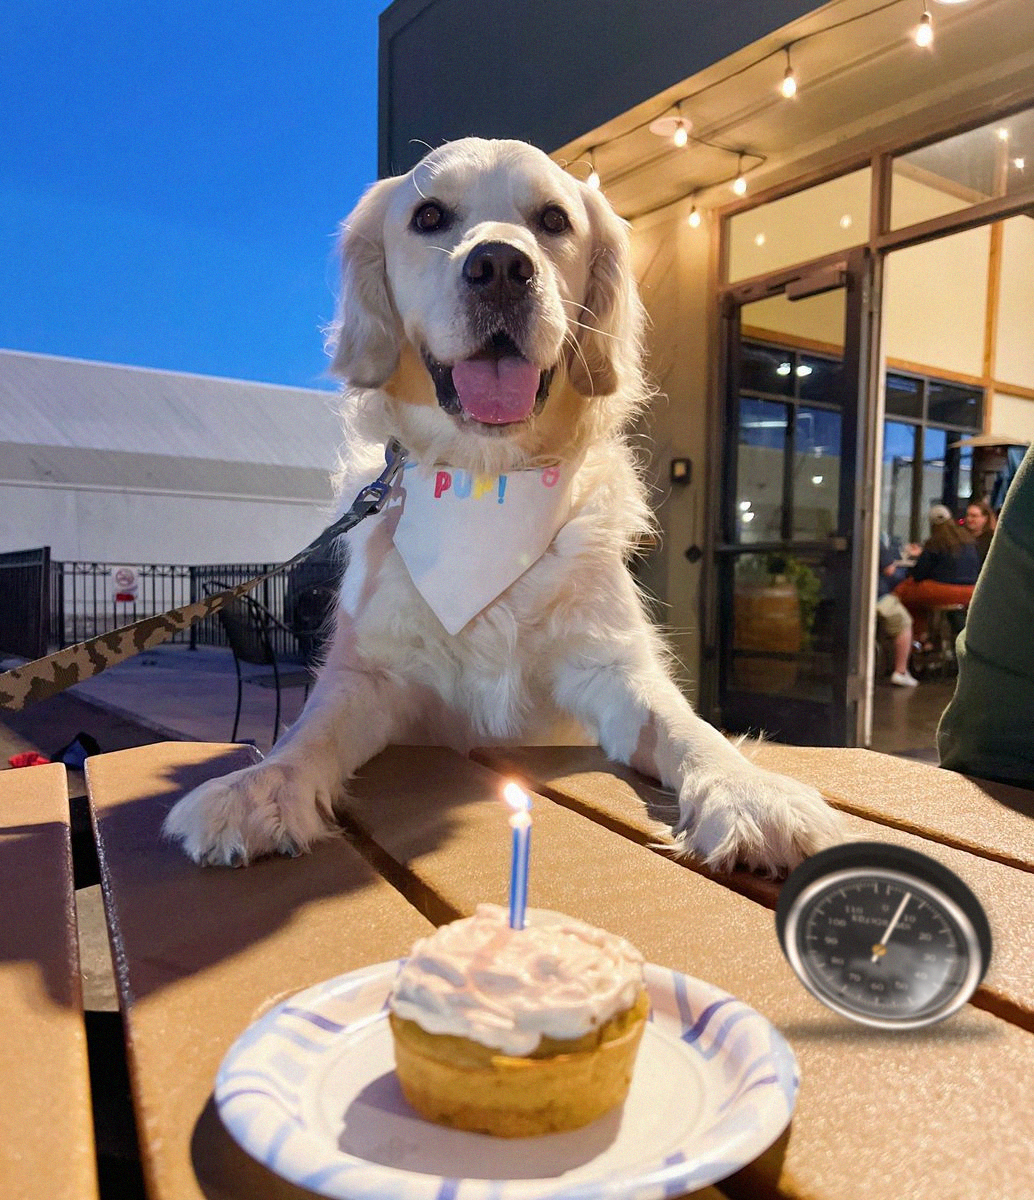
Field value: 5
